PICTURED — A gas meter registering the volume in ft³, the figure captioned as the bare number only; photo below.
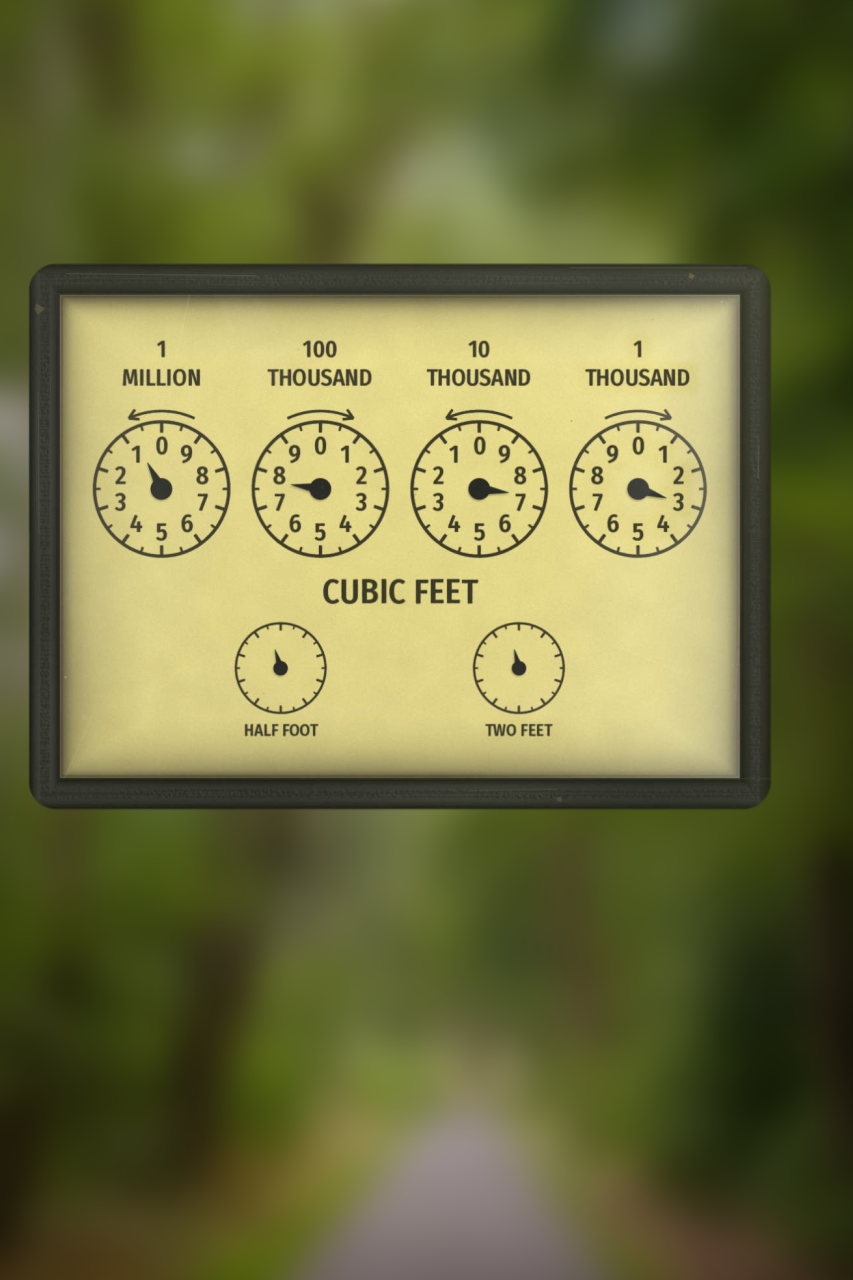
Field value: 77300
